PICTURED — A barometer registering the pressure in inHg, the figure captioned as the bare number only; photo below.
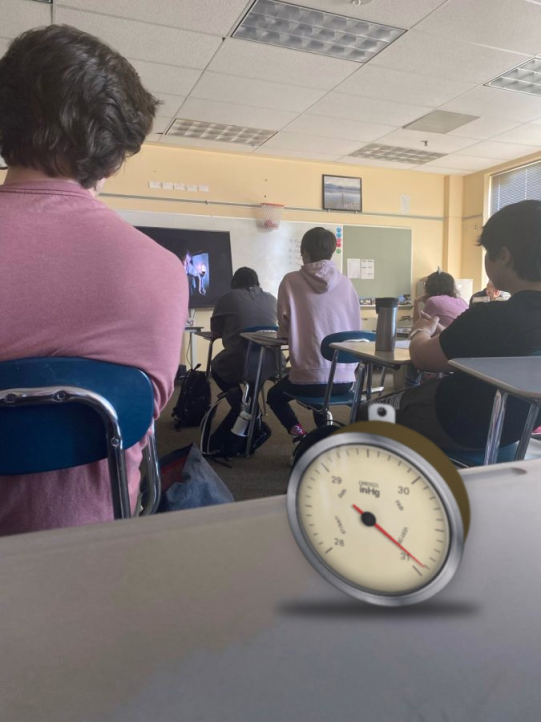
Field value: 30.9
